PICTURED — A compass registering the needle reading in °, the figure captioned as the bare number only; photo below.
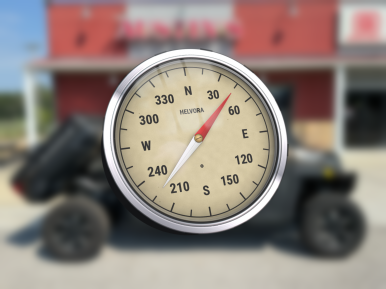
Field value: 45
